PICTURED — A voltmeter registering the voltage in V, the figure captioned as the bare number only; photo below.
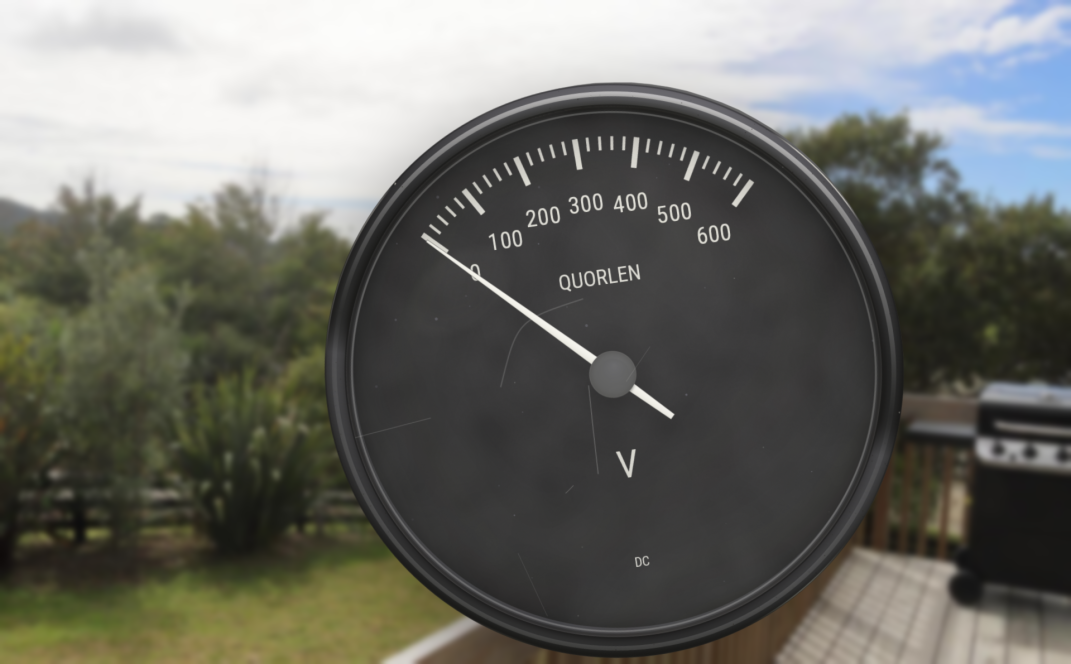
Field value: 0
